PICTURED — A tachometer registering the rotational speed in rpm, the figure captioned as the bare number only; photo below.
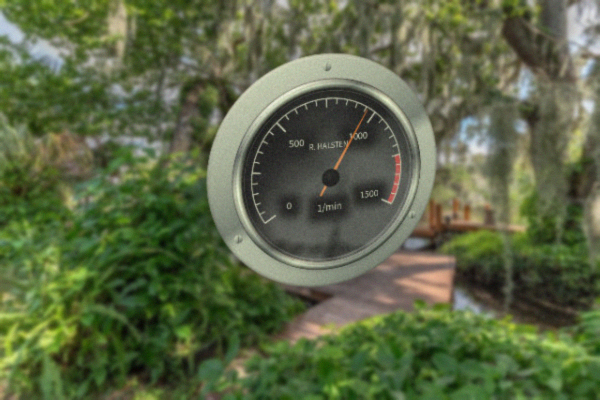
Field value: 950
